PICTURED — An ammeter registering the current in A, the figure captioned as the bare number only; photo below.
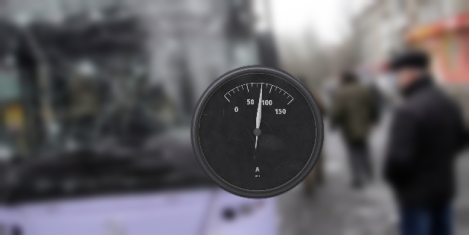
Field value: 80
